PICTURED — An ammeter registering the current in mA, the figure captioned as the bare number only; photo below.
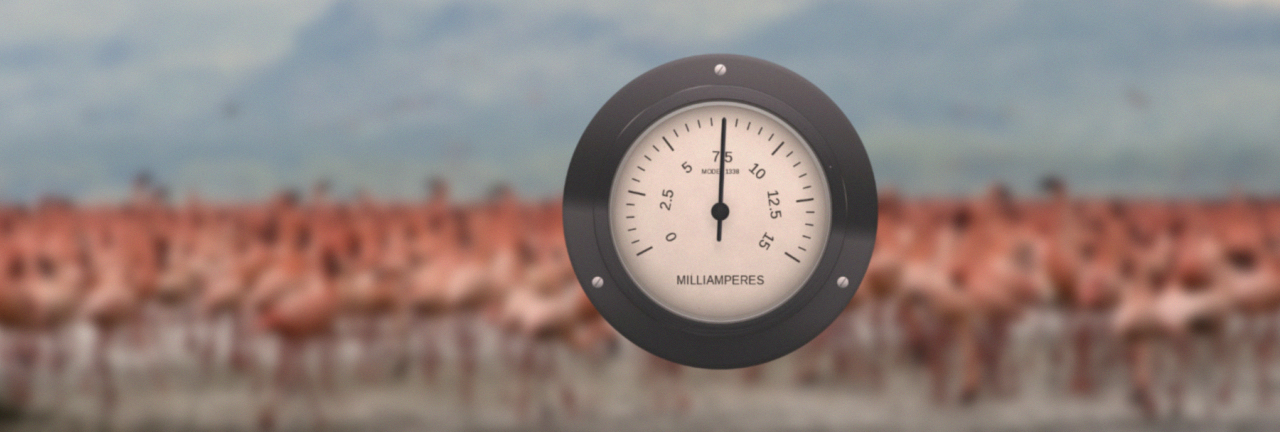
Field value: 7.5
